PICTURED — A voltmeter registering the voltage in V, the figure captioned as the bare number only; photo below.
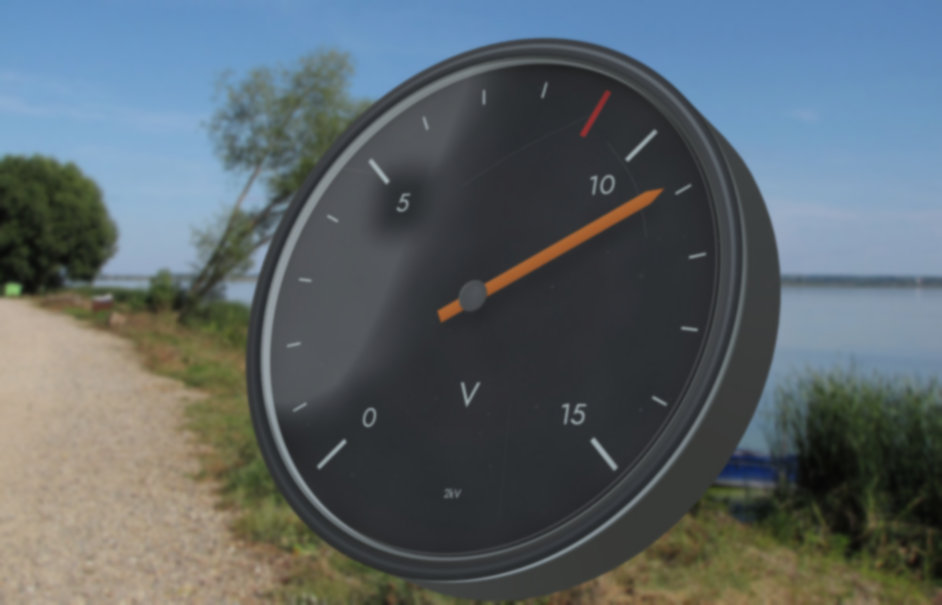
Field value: 11
